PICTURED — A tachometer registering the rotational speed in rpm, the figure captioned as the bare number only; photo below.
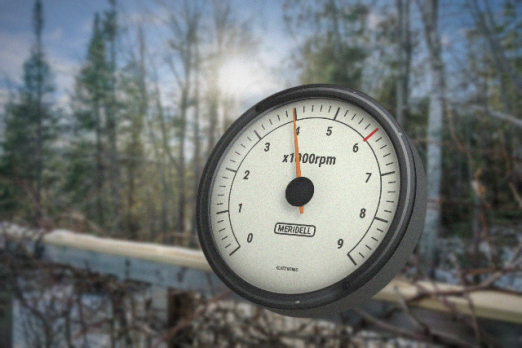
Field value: 4000
